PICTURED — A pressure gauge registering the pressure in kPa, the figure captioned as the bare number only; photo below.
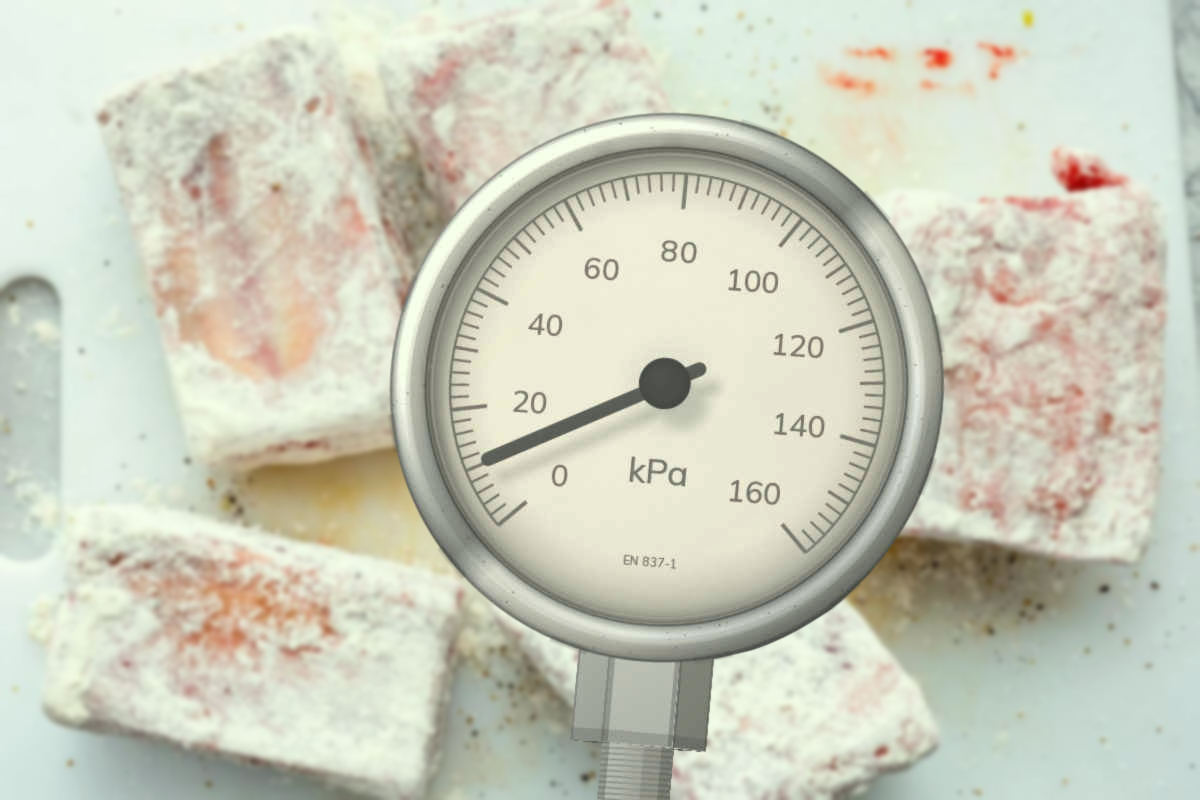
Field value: 10
